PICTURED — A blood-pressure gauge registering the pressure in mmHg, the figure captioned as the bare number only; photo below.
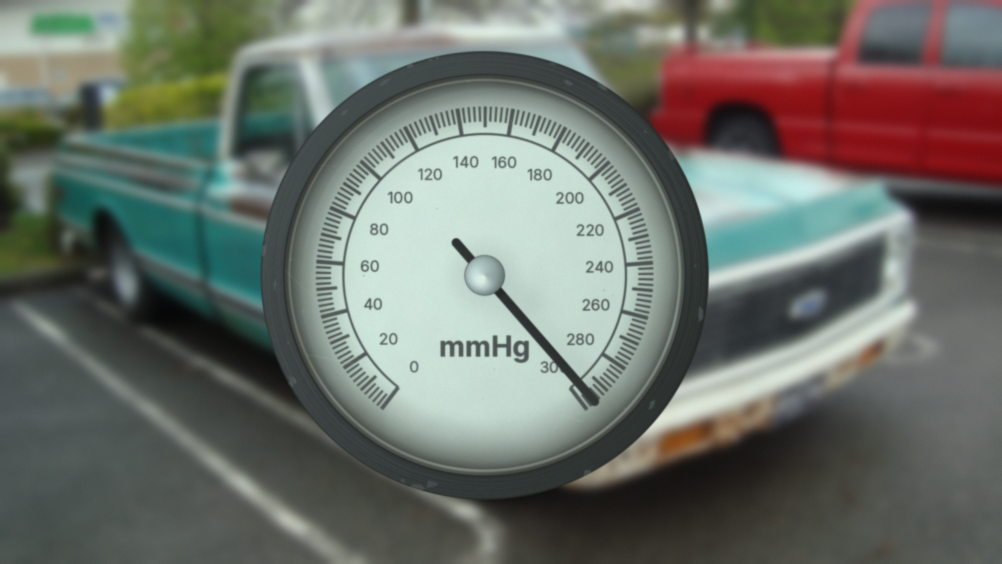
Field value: 296
